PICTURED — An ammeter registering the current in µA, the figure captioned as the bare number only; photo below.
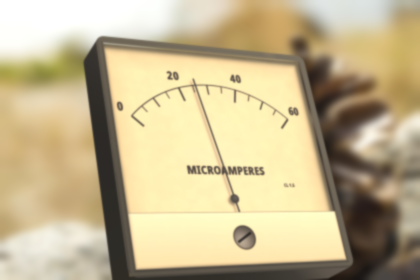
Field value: 25
